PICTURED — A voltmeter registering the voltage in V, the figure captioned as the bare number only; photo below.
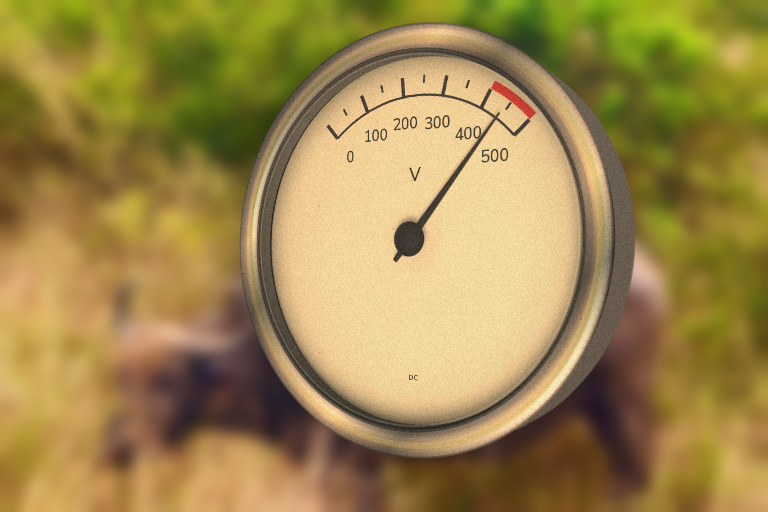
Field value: 450
